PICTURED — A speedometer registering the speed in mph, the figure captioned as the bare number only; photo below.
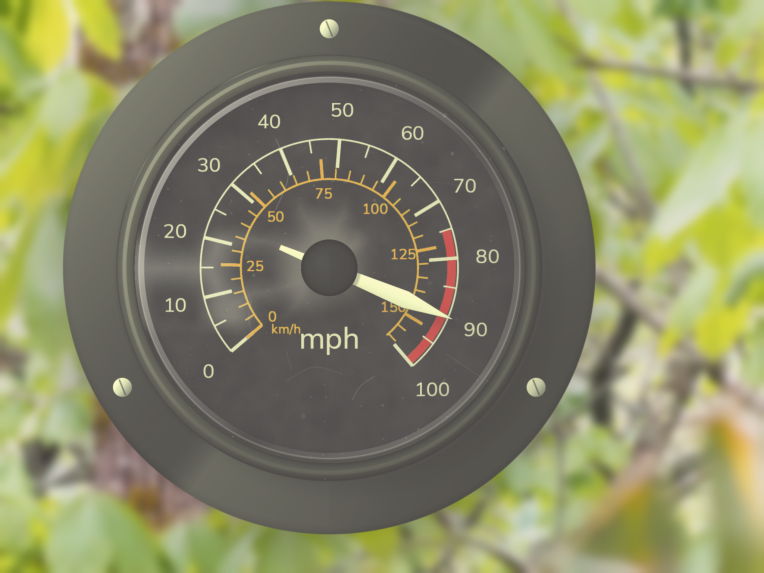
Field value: 90
